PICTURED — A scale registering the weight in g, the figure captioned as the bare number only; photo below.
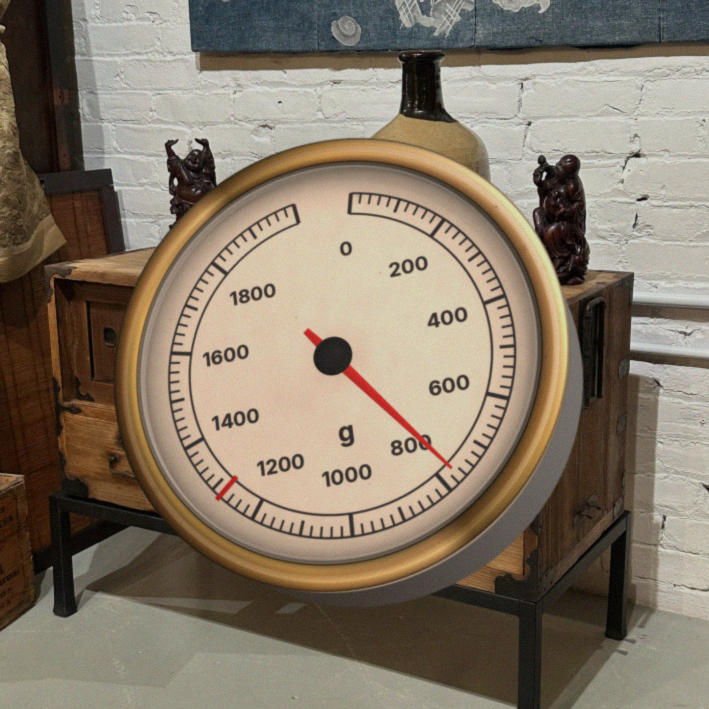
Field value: 770
